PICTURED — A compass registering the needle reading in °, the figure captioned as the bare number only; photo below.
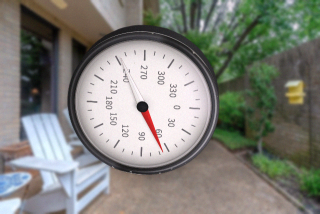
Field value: 65
